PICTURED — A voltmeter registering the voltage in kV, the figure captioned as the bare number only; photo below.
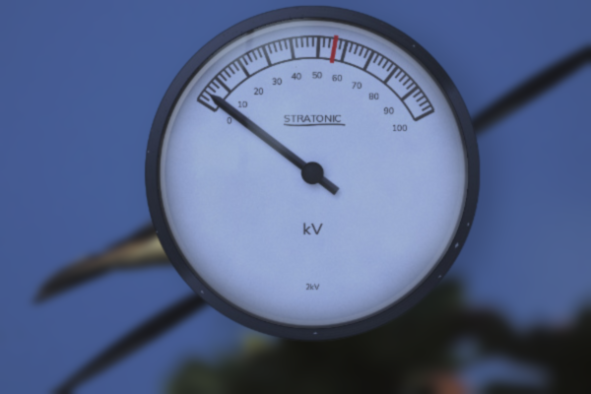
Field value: 4
